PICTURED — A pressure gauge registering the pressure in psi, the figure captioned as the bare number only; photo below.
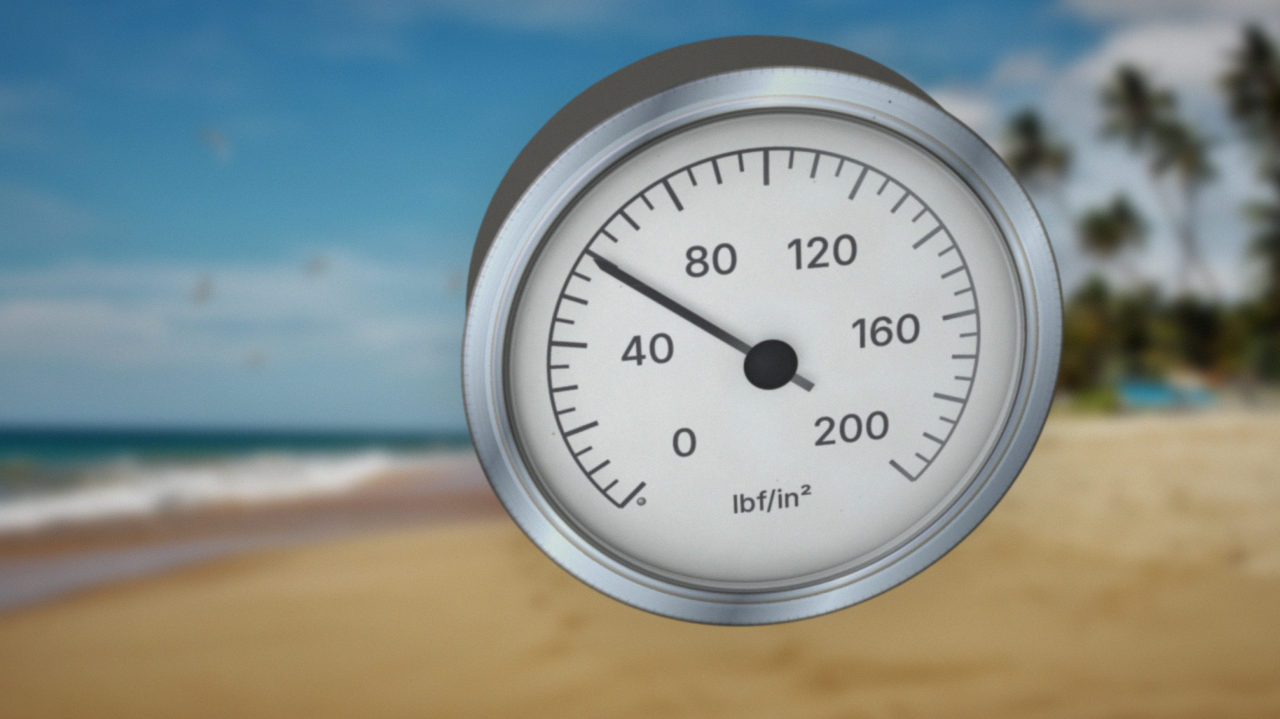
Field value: 60
